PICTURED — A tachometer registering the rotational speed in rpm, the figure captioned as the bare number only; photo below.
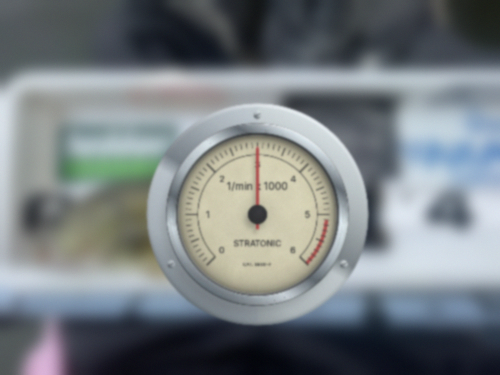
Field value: 3000
